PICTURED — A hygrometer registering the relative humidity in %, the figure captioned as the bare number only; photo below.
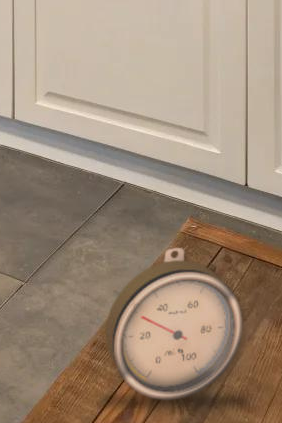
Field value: 30
